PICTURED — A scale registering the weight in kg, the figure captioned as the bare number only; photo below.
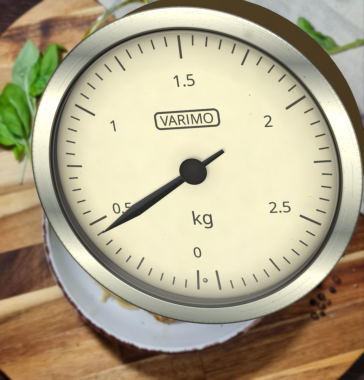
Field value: 0.45
